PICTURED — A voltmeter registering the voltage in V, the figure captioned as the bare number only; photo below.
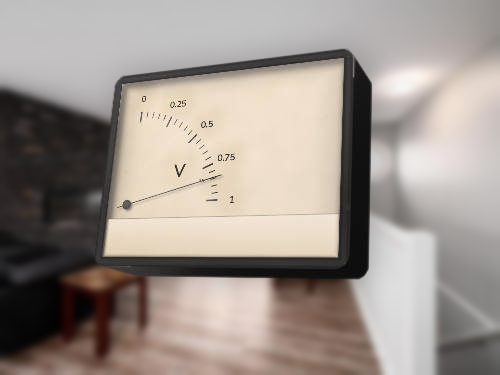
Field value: 0.85
